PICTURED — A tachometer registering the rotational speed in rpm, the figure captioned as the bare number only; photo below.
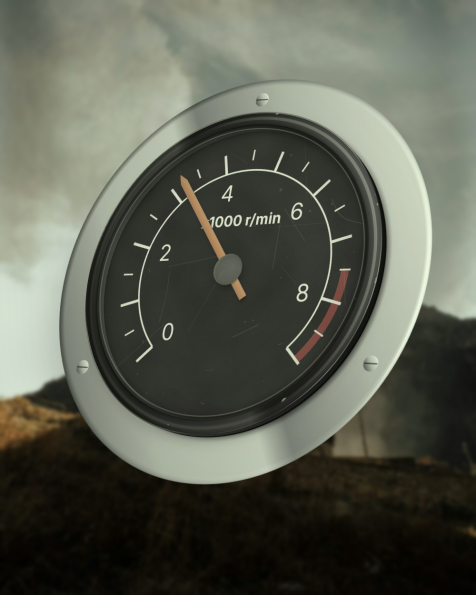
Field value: 3250
